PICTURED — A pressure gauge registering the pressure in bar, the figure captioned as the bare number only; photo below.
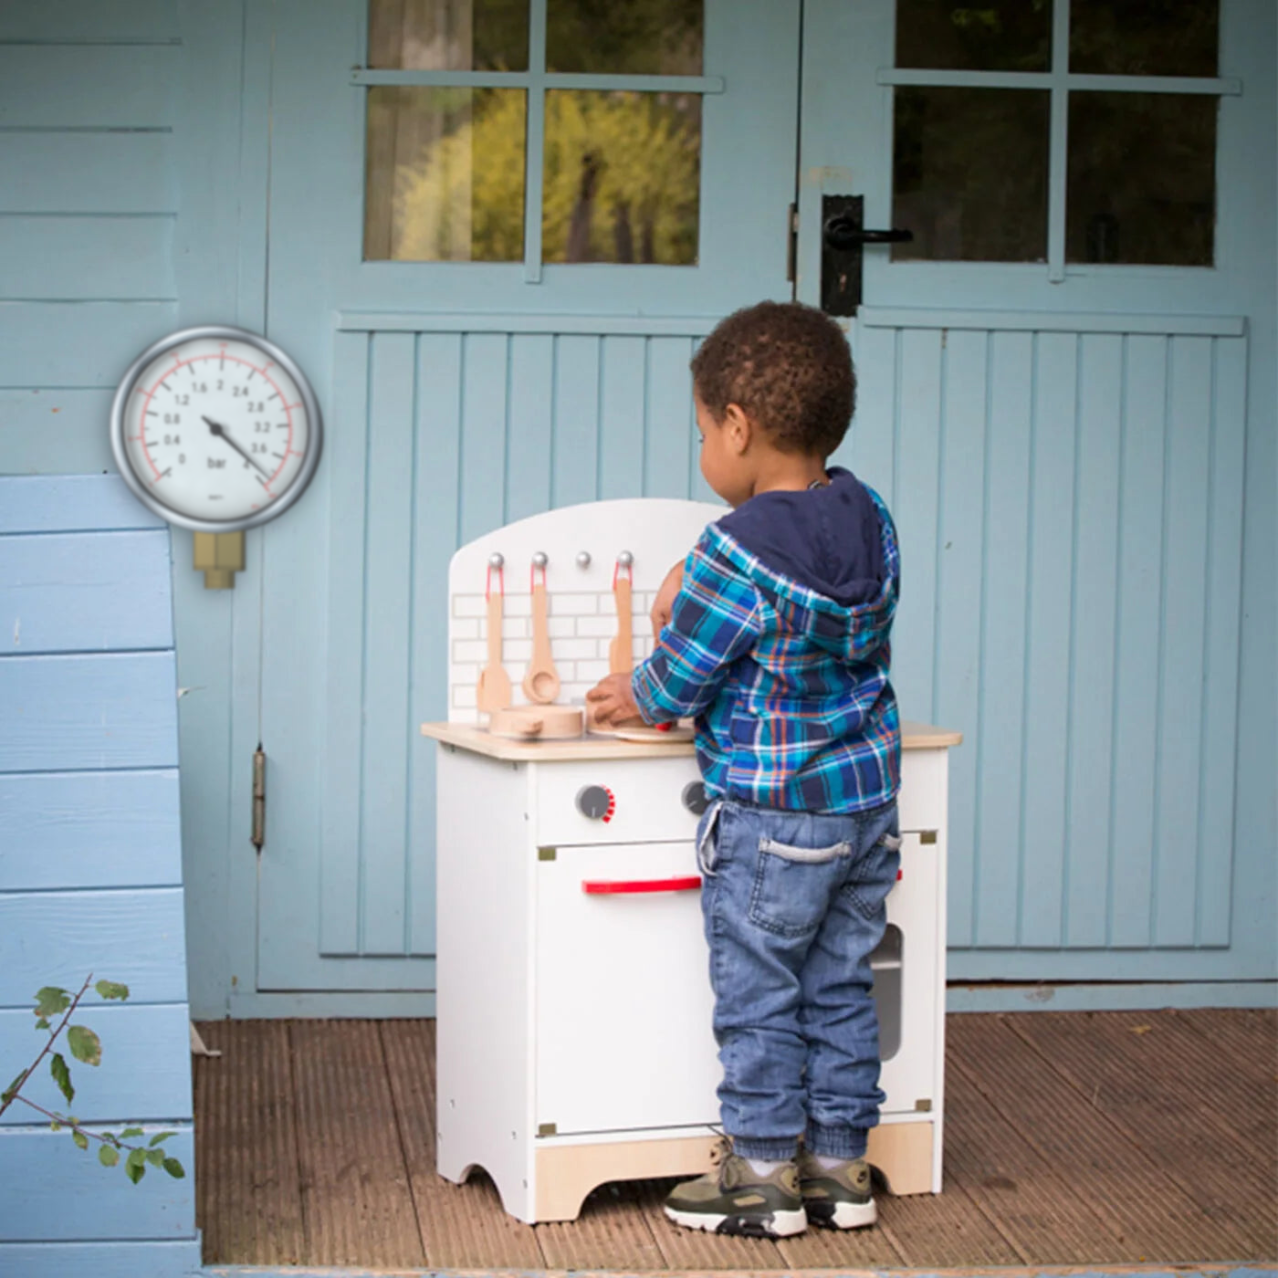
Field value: 3.9
